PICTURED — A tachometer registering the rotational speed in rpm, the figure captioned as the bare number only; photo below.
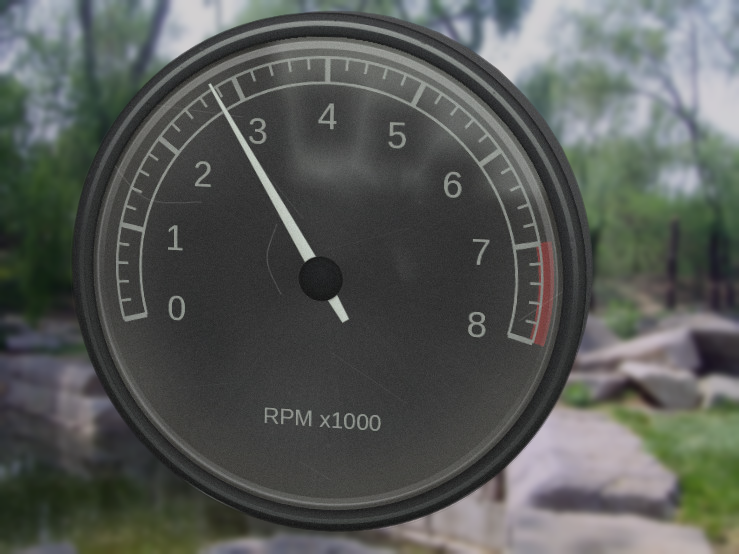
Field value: 2800
